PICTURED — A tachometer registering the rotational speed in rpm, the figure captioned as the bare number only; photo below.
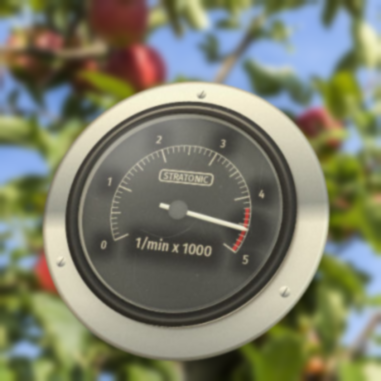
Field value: 4600
